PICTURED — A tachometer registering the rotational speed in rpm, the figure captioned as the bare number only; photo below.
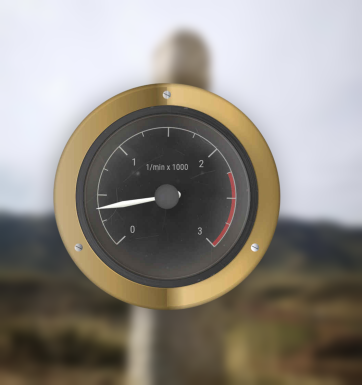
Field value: 375
